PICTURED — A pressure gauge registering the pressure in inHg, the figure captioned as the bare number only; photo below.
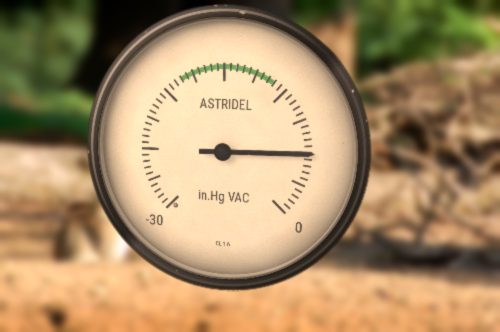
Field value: -5
